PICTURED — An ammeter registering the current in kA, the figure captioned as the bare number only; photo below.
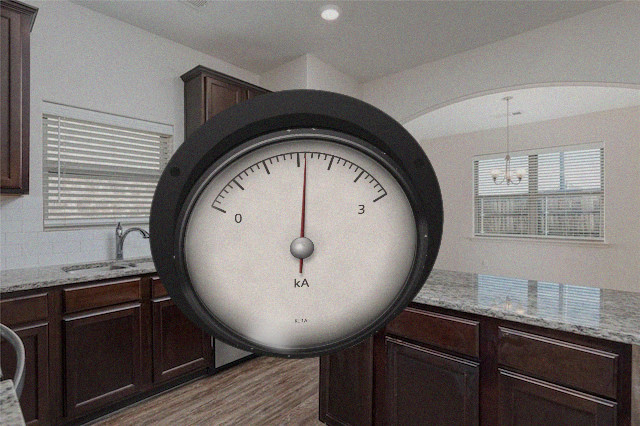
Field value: 1.6
